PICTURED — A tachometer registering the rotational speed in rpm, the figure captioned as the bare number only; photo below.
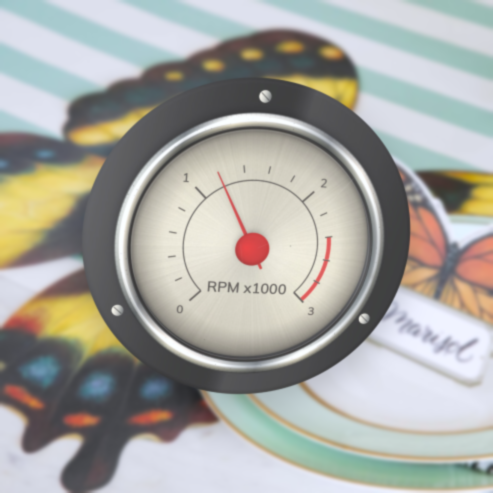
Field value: 1200
